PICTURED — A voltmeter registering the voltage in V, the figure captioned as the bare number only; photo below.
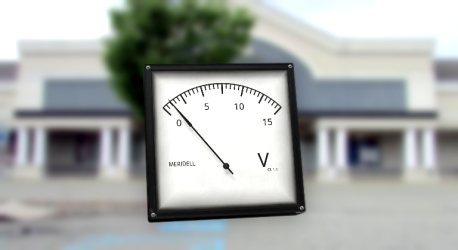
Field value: 1
